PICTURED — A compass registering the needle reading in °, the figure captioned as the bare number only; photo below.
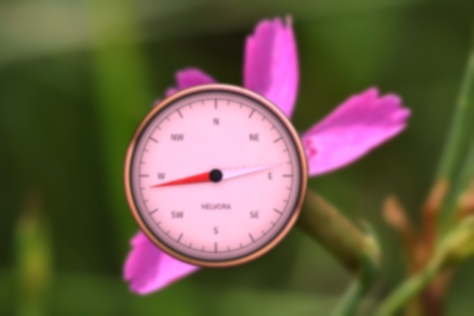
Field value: 260
